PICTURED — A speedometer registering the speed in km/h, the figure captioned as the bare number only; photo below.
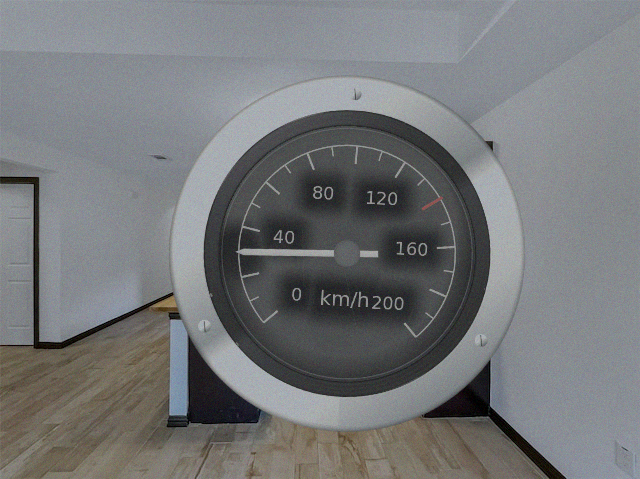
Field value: 30
